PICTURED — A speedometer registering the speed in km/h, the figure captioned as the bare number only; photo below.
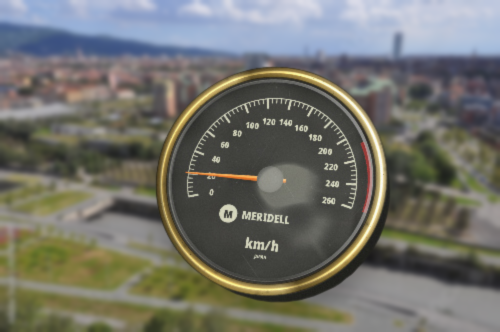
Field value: 20
